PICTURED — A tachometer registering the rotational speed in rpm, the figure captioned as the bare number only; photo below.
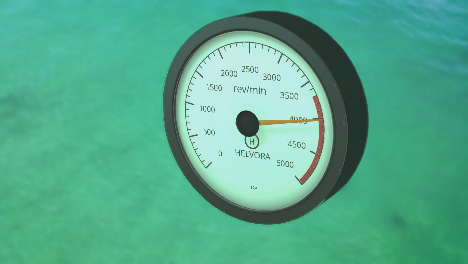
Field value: 4000
